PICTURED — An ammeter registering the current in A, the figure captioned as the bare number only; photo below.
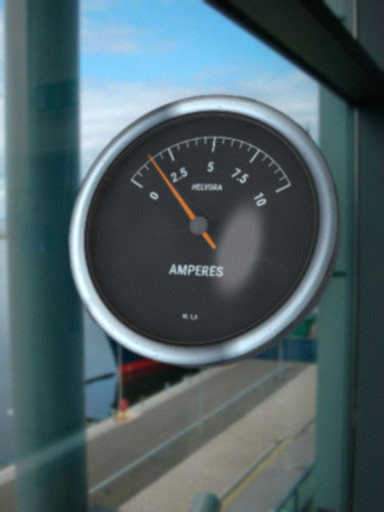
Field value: 1.5
